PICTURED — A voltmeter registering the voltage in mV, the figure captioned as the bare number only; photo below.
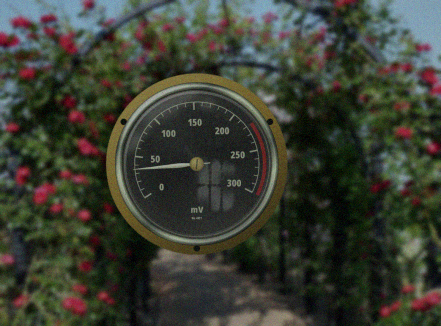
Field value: 35
